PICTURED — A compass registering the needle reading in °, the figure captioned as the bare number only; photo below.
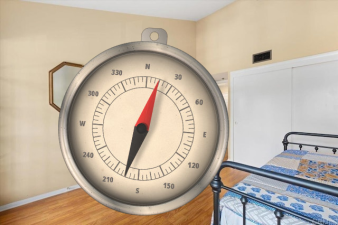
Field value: 15
